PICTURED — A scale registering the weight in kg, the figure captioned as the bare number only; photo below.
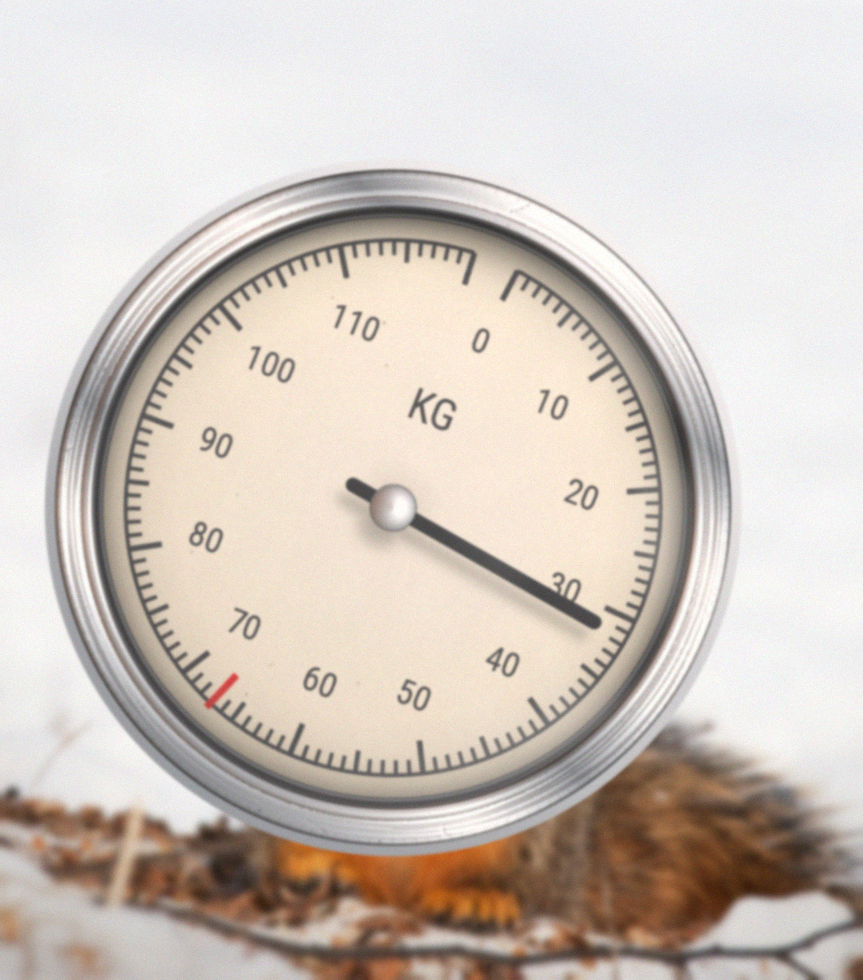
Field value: 31.5
